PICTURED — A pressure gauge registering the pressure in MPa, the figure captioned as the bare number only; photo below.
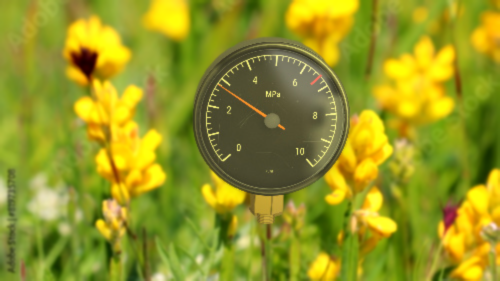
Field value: 2.8
